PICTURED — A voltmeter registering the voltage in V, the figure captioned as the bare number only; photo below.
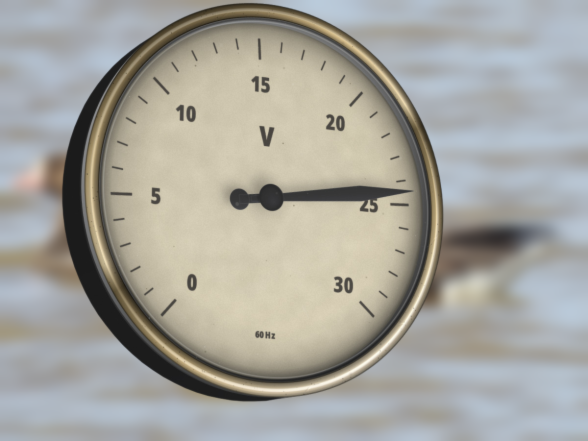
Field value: 24.5
